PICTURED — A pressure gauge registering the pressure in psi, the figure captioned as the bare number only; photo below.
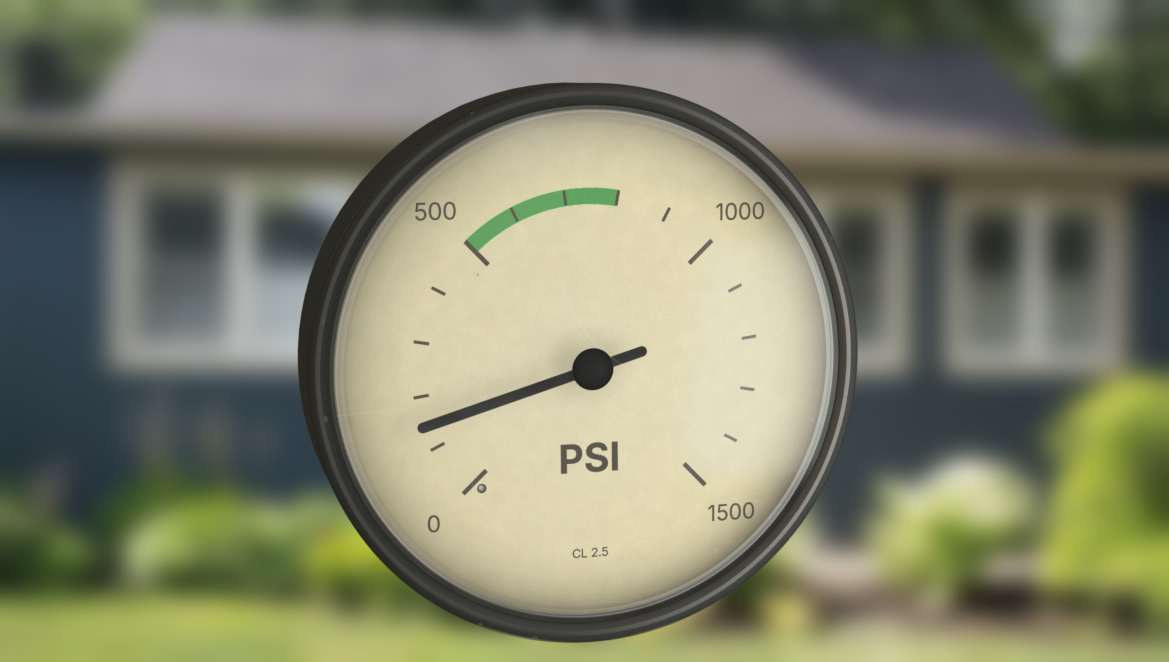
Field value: 150
